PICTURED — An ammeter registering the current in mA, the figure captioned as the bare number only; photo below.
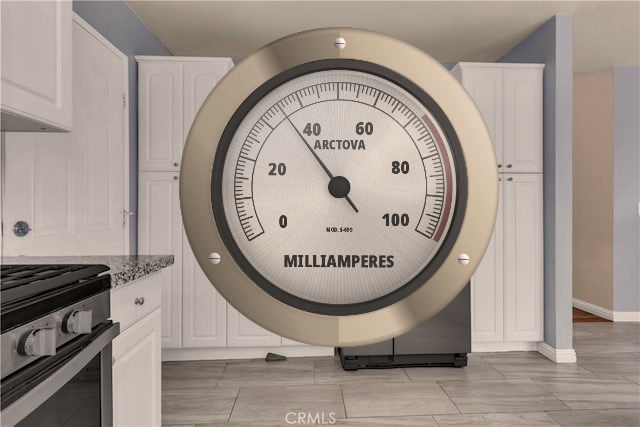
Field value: 35
